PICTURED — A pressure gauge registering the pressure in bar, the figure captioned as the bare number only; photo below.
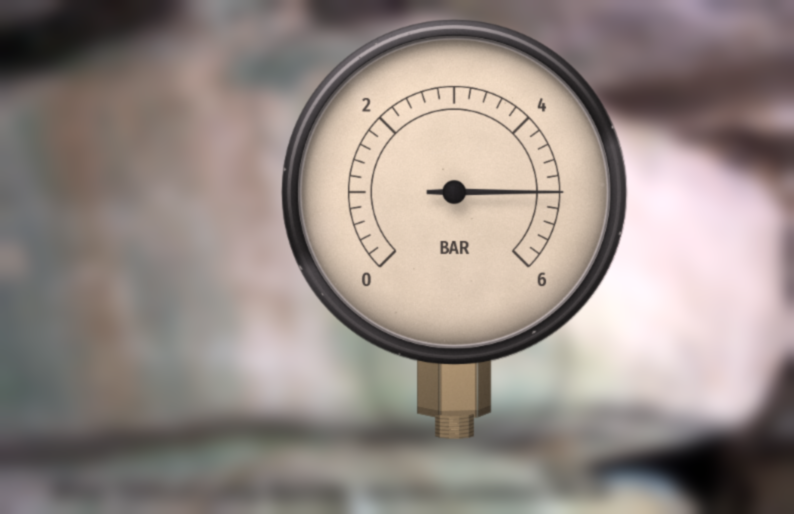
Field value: 5
